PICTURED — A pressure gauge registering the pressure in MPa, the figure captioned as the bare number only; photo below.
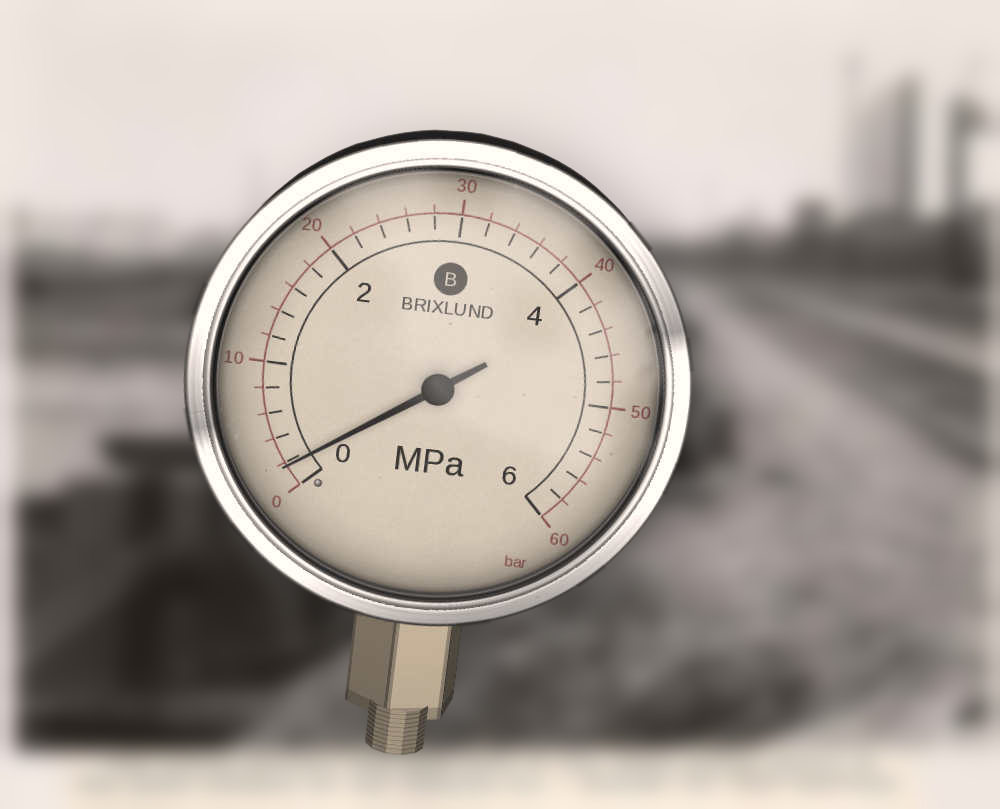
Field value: 0.2
